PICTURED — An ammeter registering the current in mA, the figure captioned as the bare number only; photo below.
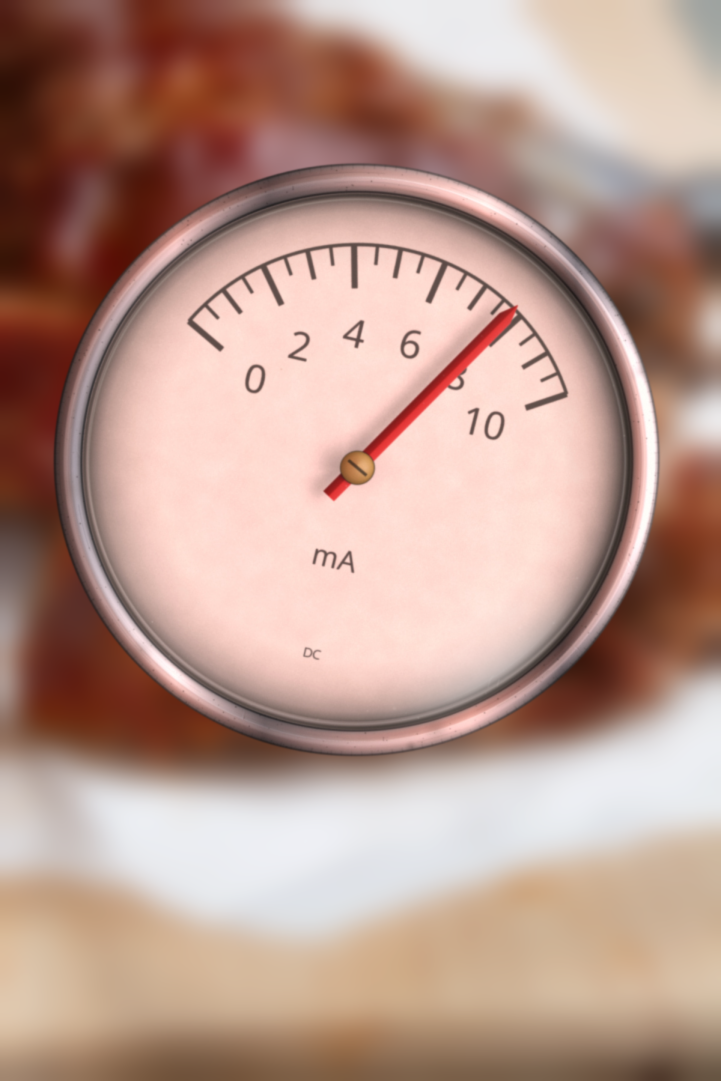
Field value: 7.75
